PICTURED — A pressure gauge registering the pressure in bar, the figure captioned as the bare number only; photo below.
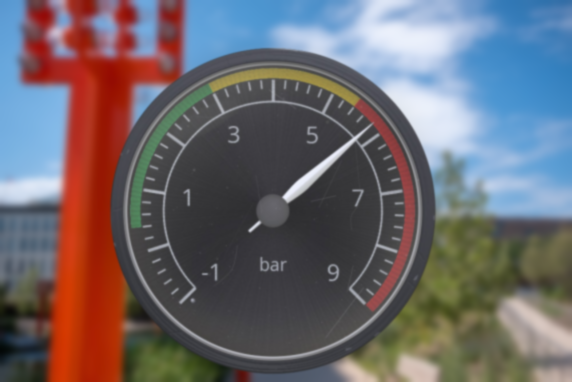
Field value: 5.8
